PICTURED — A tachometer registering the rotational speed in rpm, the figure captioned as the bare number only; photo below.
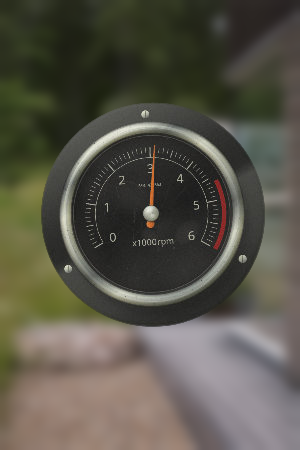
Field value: 3100
